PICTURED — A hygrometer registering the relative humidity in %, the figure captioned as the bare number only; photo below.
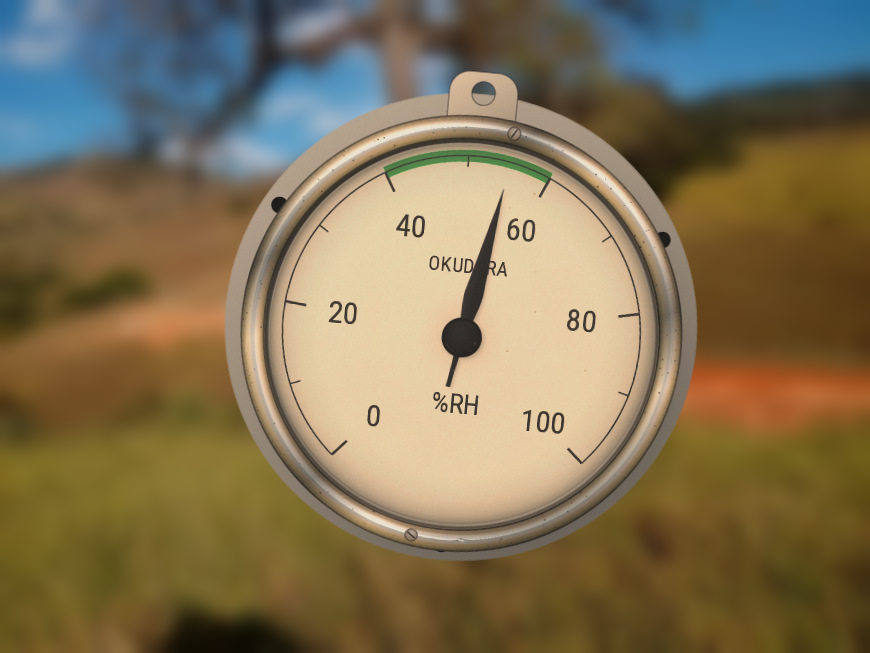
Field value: 55
